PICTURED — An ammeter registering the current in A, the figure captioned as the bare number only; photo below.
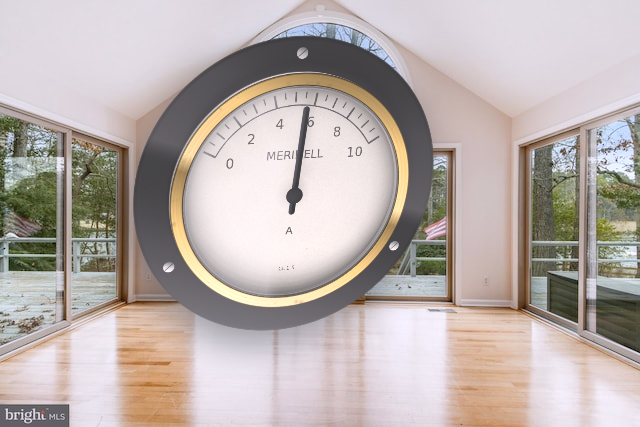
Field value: 5.5
